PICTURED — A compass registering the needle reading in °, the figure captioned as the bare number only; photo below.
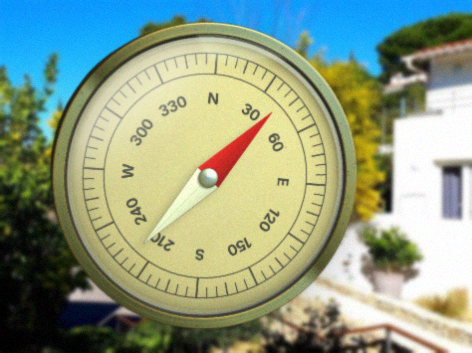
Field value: 40
